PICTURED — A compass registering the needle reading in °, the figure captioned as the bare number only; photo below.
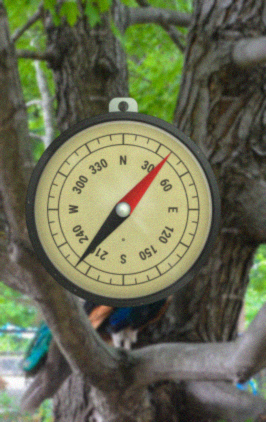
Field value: 40
